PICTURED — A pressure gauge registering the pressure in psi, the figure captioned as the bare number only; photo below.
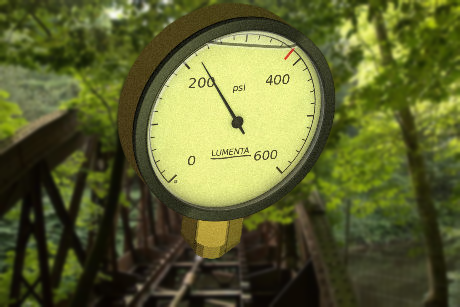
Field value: 220
